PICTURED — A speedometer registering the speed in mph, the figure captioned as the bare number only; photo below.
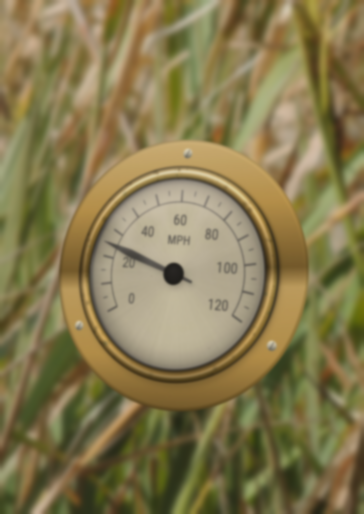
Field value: 25
